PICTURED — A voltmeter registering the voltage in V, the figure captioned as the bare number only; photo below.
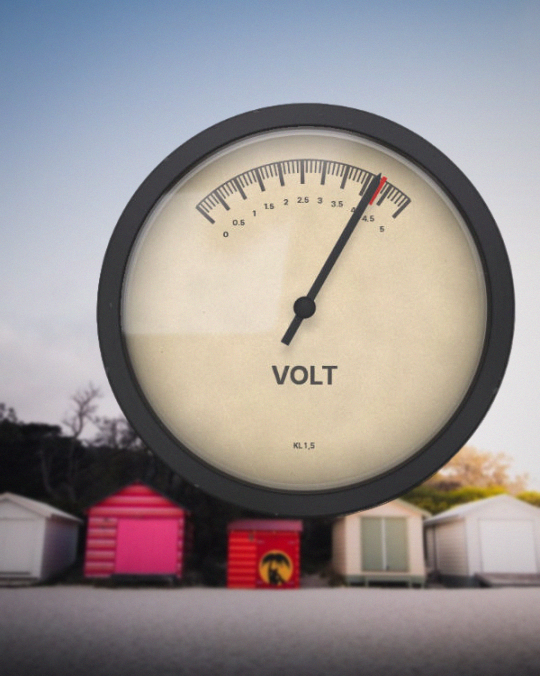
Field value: 4.2
